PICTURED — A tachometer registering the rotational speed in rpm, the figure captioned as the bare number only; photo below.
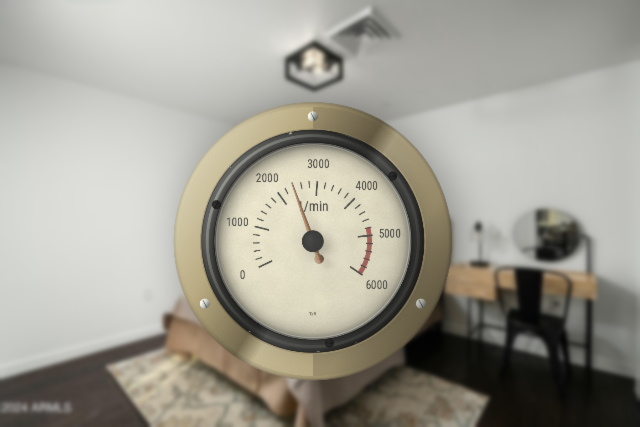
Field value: 2400
